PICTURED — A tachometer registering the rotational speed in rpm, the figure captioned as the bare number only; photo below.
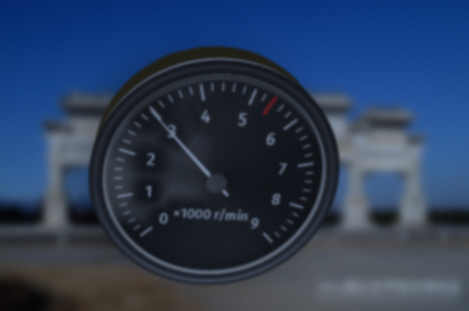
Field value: 3000
